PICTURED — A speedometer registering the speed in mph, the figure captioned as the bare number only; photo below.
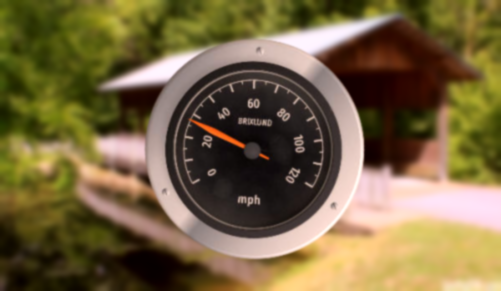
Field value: 27.5
